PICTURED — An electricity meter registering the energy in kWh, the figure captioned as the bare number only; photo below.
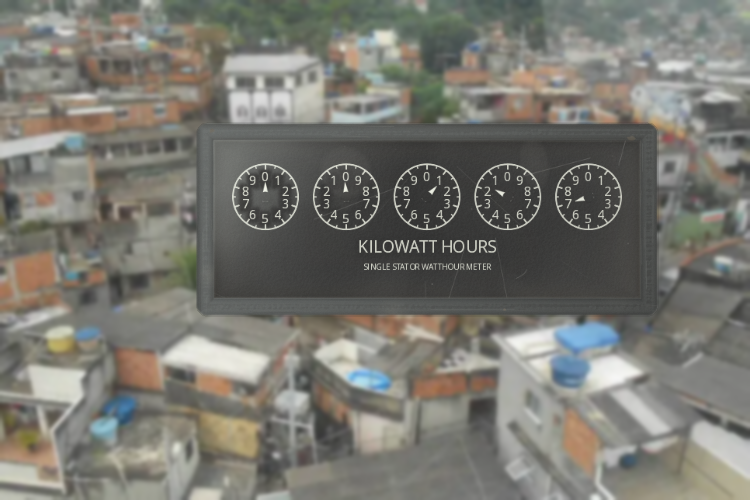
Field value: 117
